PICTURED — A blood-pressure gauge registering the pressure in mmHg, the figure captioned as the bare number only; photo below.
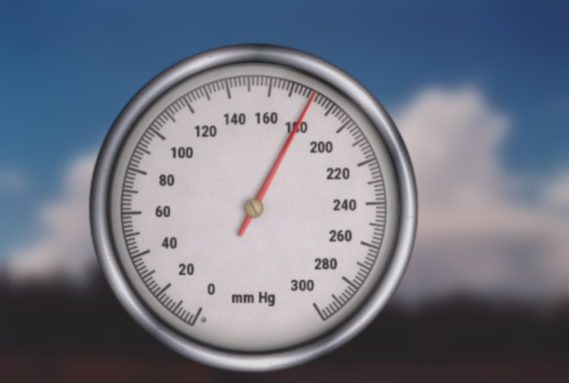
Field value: 180
